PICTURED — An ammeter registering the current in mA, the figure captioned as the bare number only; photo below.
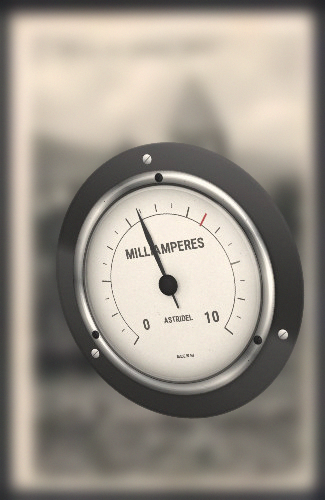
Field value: 4.5
